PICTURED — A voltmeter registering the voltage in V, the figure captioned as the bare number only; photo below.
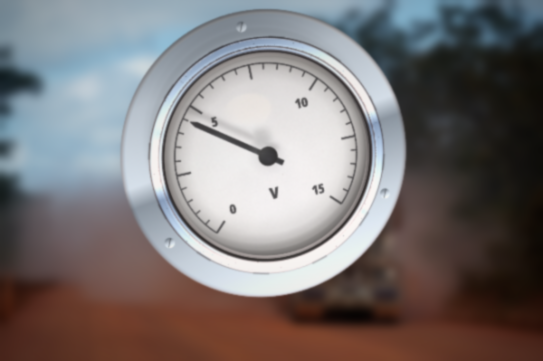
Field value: 4.5
